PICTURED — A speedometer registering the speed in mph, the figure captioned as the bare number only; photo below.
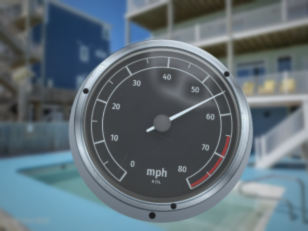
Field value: 55
